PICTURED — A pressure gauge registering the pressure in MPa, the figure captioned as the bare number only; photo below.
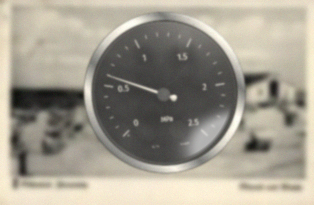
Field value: 0.6
